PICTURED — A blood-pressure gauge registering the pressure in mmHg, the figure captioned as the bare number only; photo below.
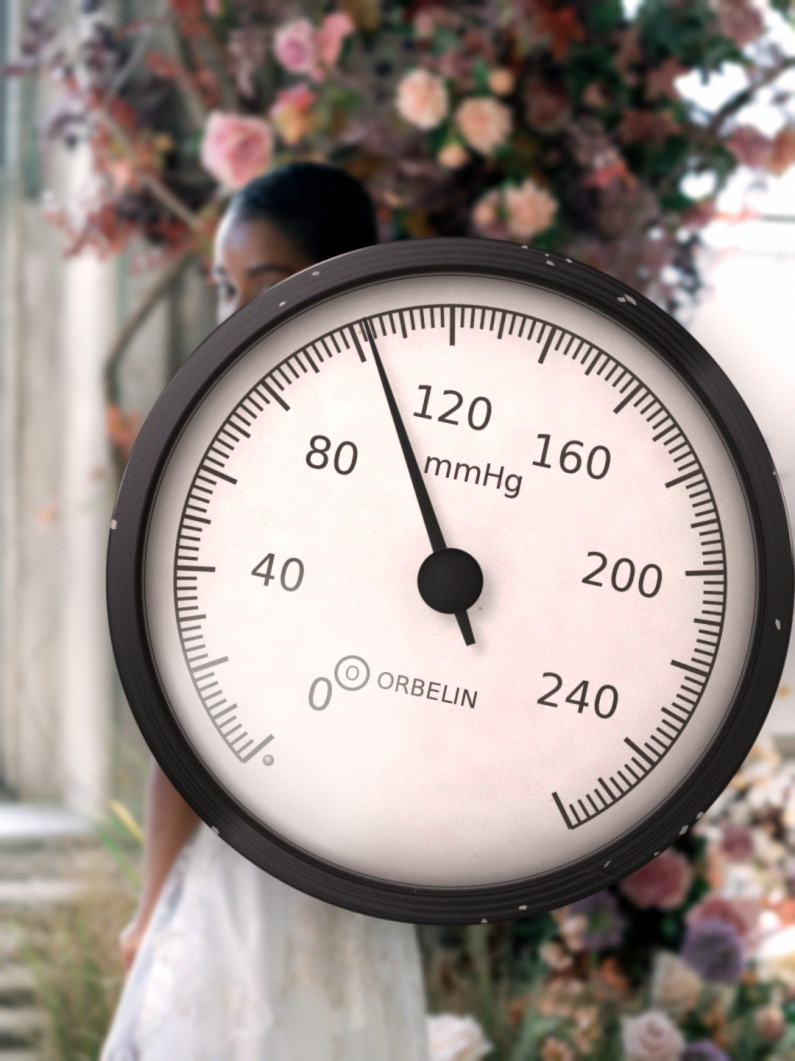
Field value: 103
